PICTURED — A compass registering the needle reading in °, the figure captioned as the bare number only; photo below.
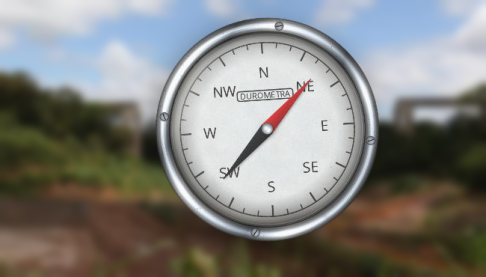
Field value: 45
